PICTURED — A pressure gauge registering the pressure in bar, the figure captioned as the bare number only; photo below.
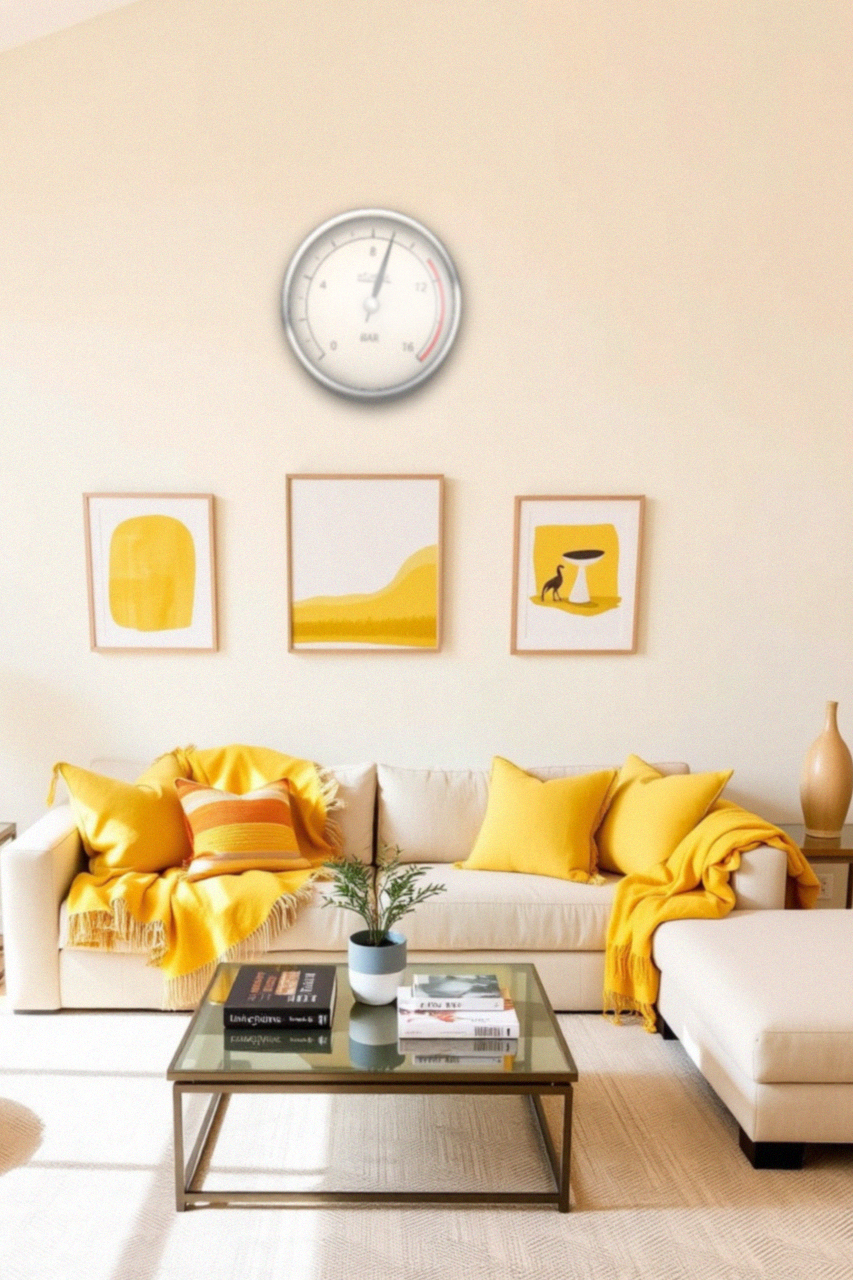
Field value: 9
